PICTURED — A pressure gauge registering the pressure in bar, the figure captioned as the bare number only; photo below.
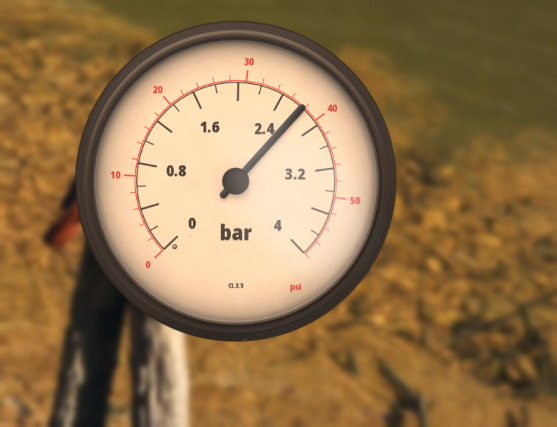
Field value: 2.6
